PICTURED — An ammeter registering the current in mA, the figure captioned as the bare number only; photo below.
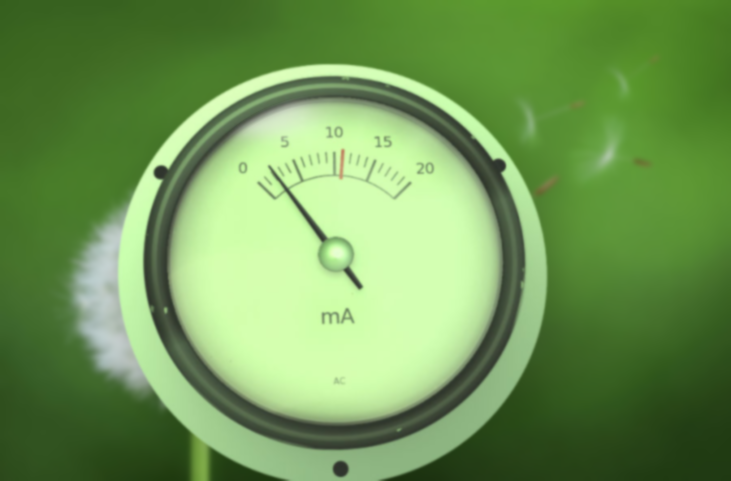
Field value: 2
